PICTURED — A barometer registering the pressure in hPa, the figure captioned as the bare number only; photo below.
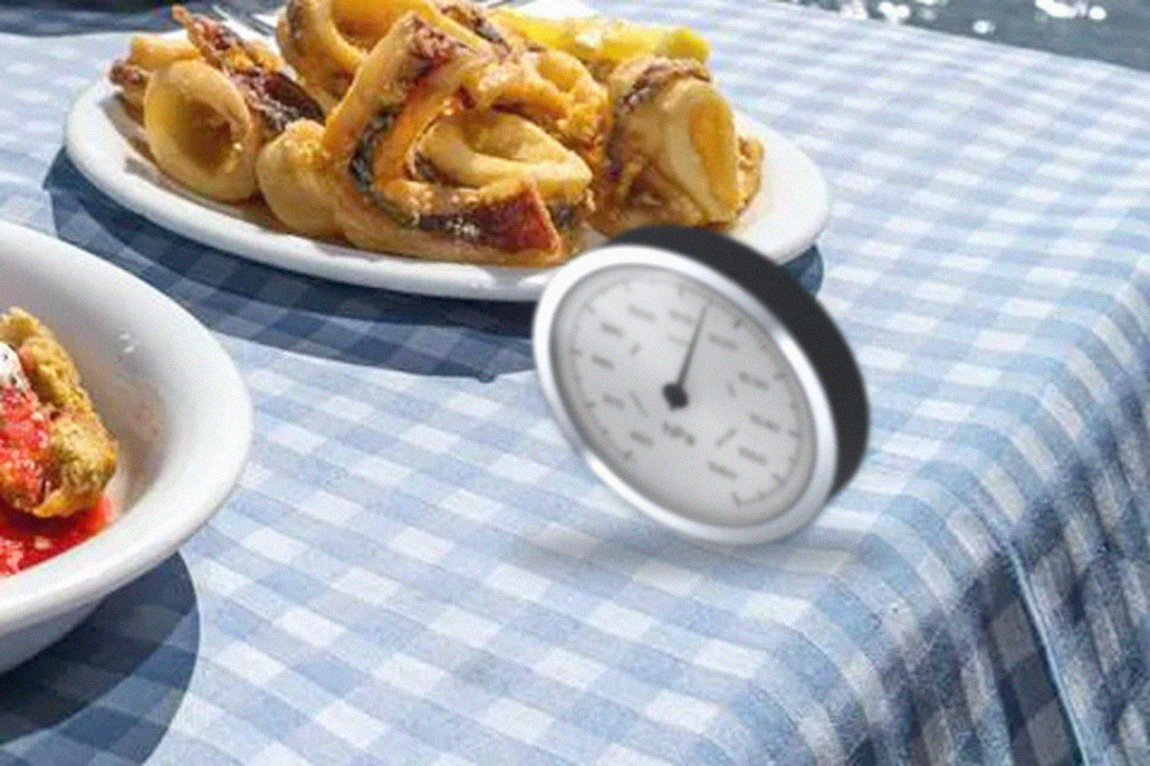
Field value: 1015
